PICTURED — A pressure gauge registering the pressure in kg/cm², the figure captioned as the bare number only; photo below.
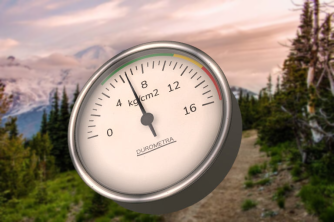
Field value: 6.5
